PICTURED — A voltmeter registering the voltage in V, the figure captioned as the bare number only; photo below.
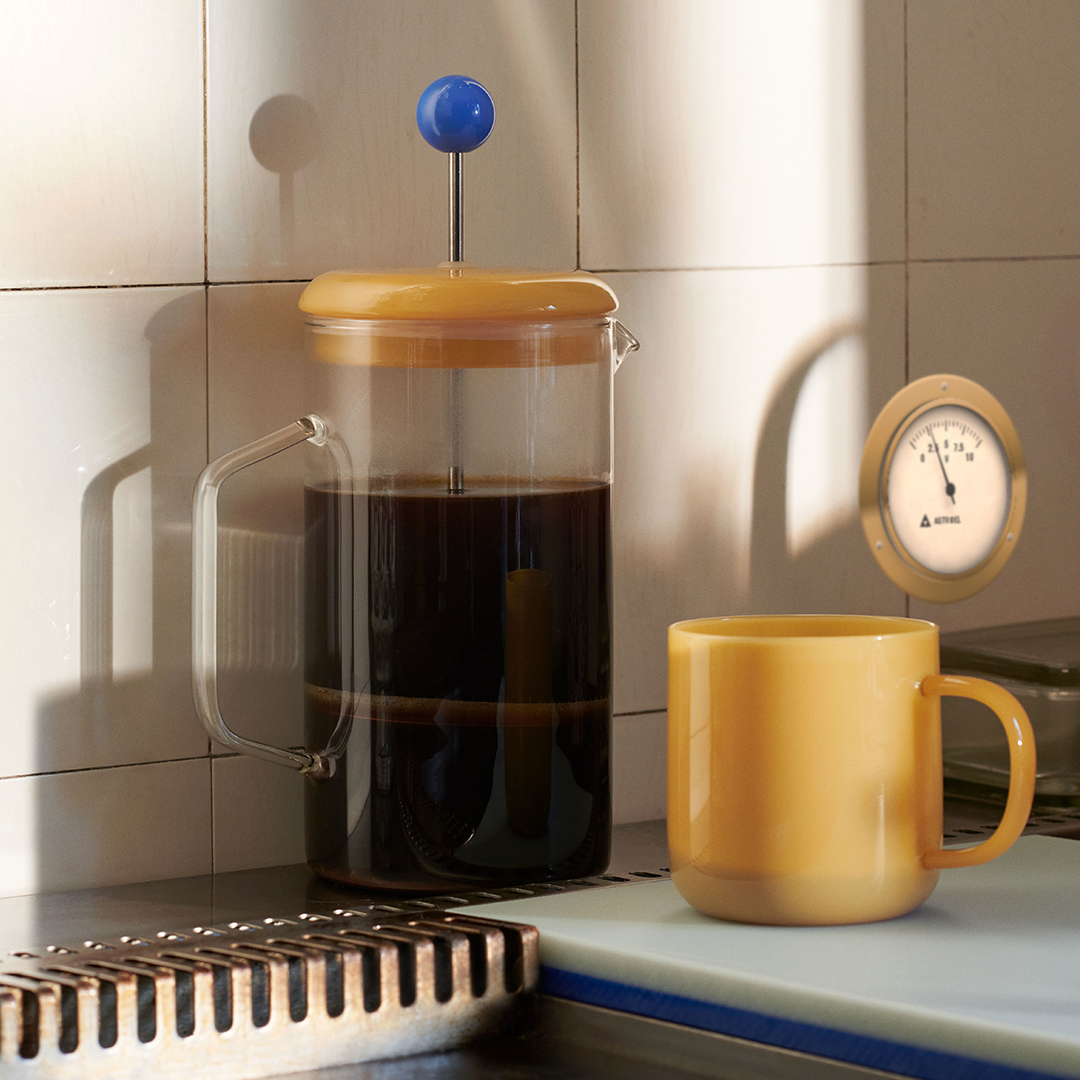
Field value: 2.5
